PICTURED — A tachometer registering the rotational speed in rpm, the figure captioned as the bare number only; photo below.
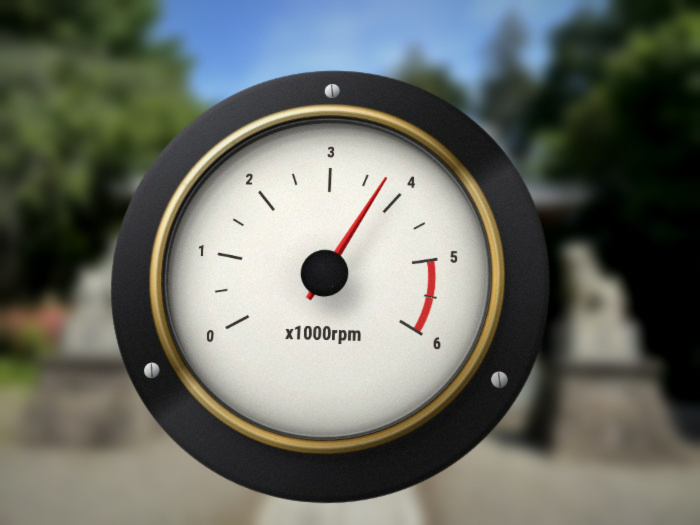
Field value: 3750
